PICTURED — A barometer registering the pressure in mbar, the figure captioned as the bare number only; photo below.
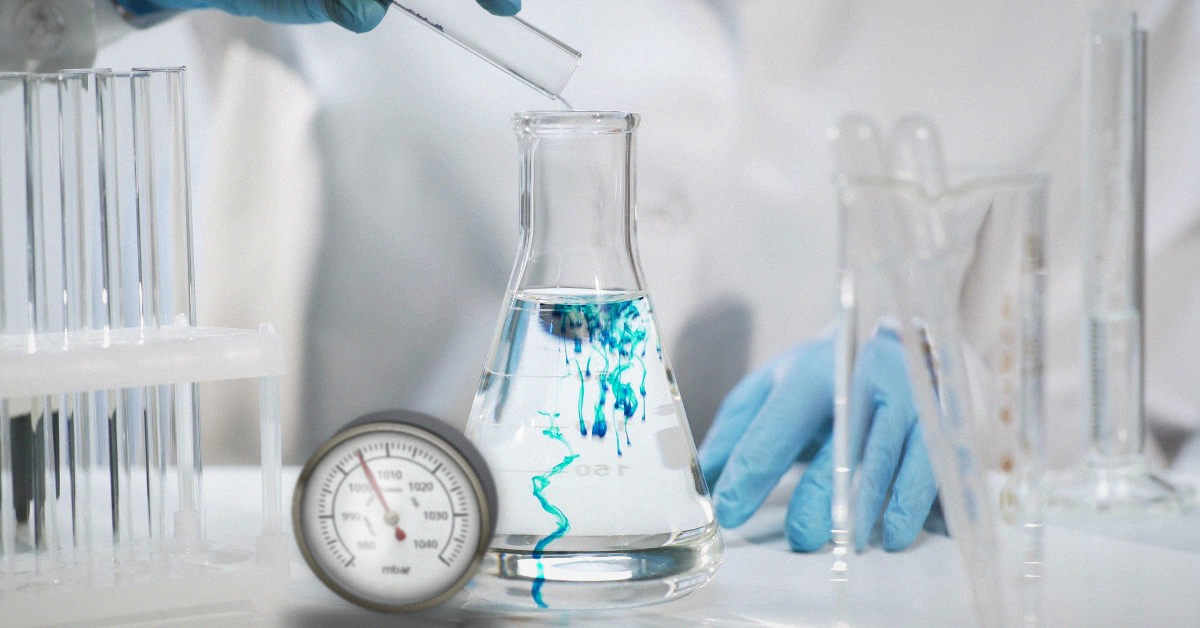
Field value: 1005
